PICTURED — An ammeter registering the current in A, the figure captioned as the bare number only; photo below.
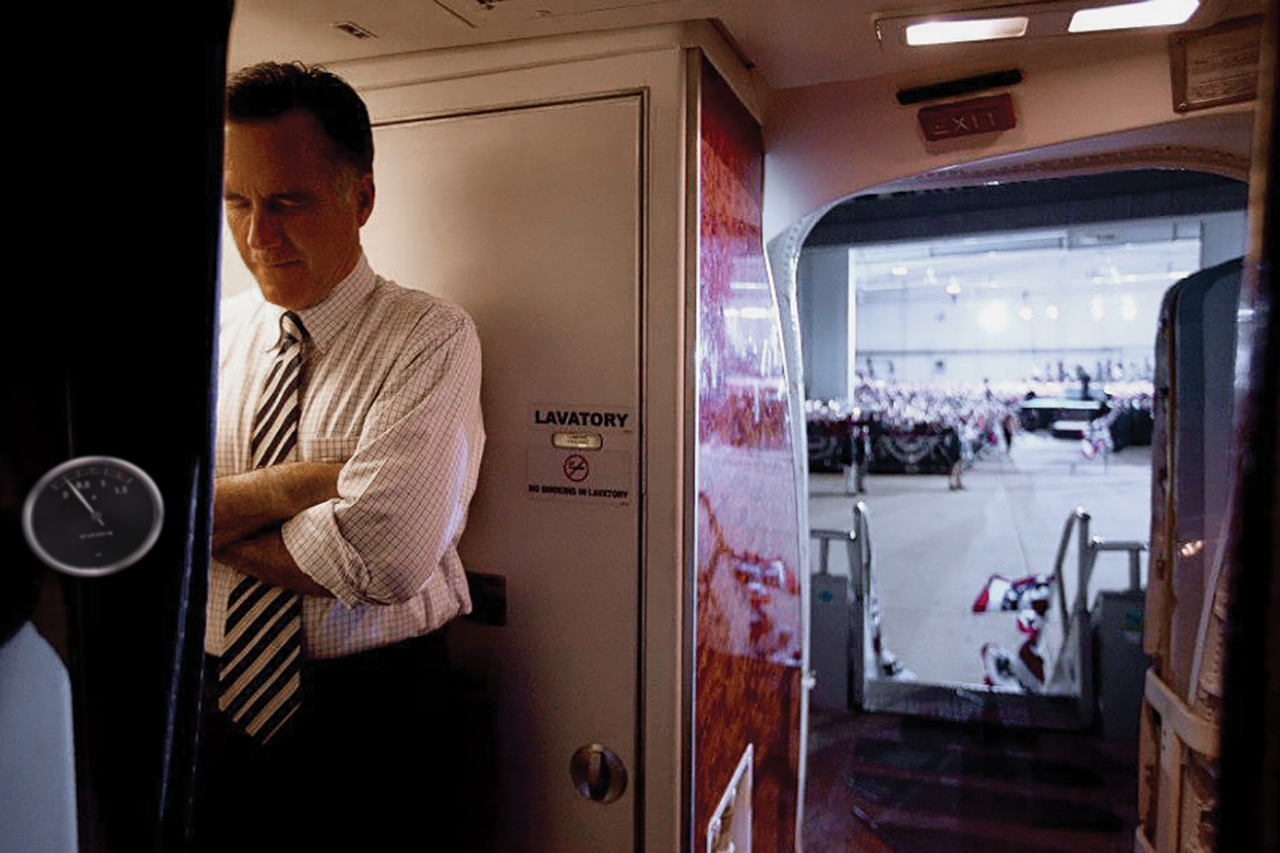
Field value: 0.25
